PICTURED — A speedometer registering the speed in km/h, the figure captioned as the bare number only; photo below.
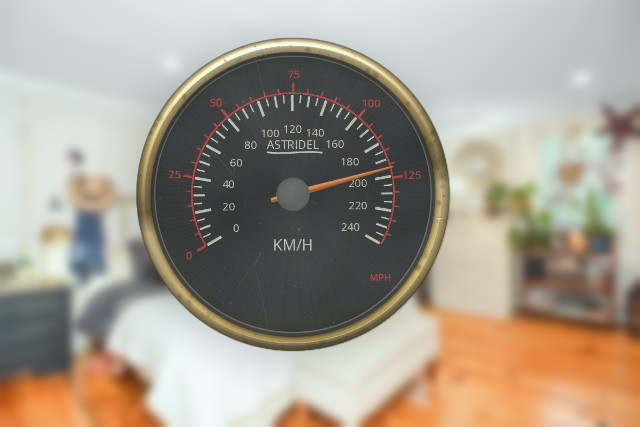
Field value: 195
